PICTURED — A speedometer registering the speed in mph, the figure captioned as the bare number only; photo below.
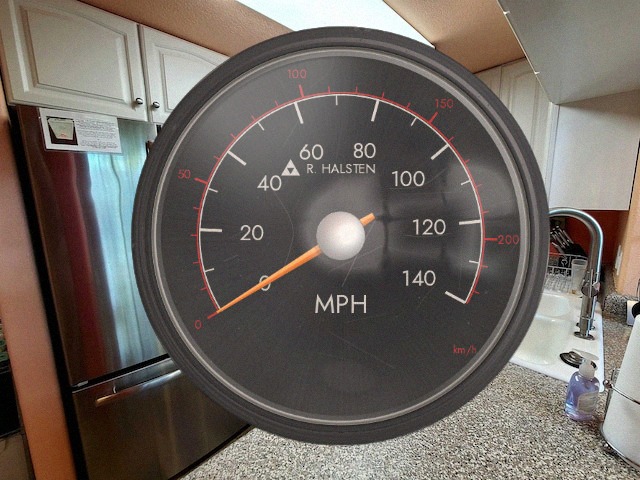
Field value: 0
